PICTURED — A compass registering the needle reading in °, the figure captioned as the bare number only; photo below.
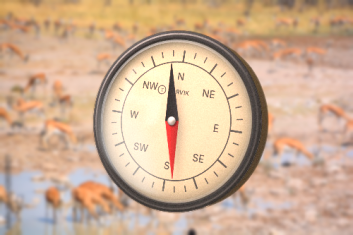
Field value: 170
